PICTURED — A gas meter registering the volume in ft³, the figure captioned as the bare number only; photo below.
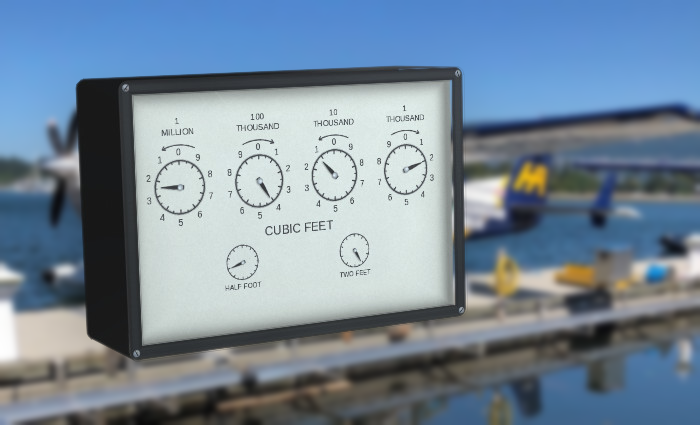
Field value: 241200
